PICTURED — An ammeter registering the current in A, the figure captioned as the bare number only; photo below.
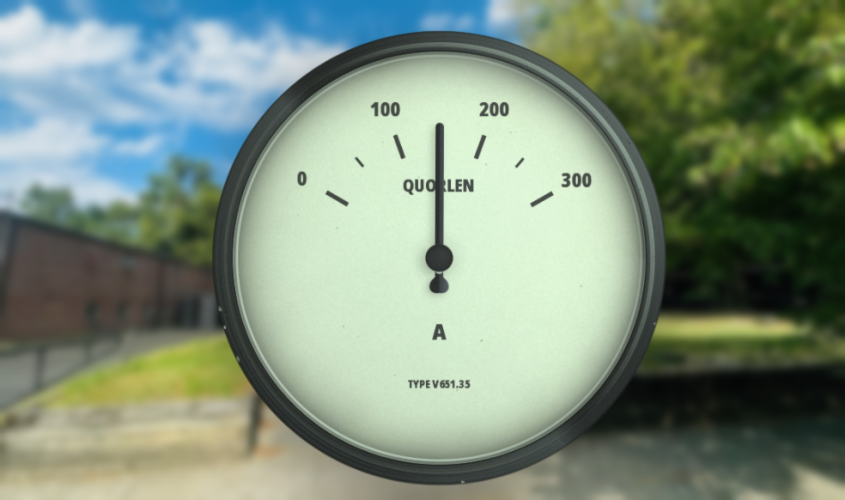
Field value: 150
